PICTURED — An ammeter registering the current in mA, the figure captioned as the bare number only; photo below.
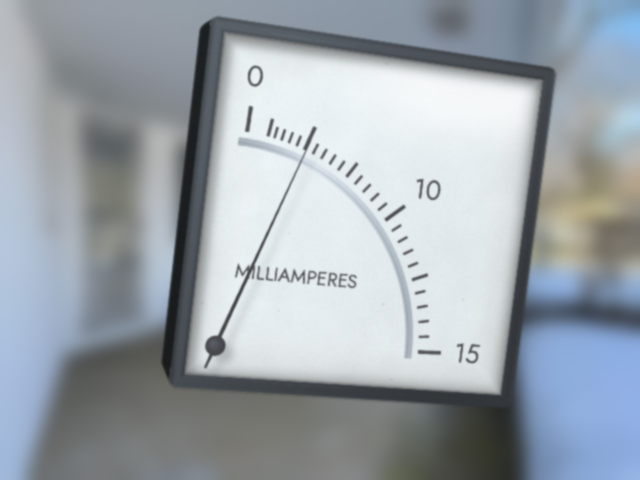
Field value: 5
